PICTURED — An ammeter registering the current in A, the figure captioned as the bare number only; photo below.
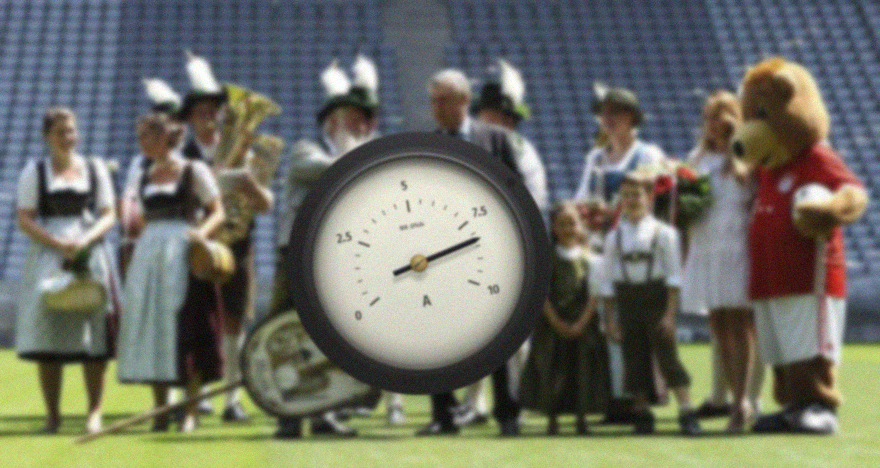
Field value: 8.25
